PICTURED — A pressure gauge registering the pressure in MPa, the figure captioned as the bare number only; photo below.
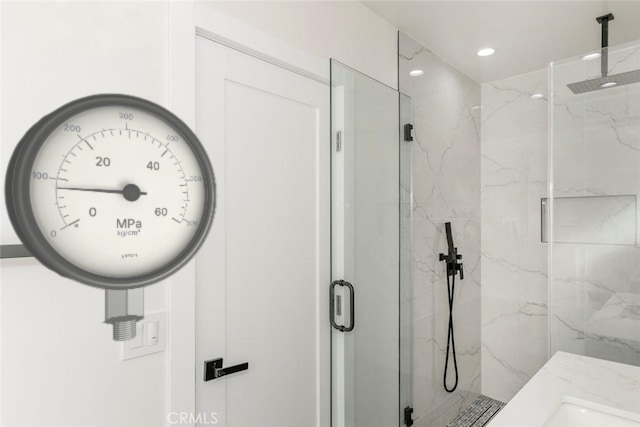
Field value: 8
